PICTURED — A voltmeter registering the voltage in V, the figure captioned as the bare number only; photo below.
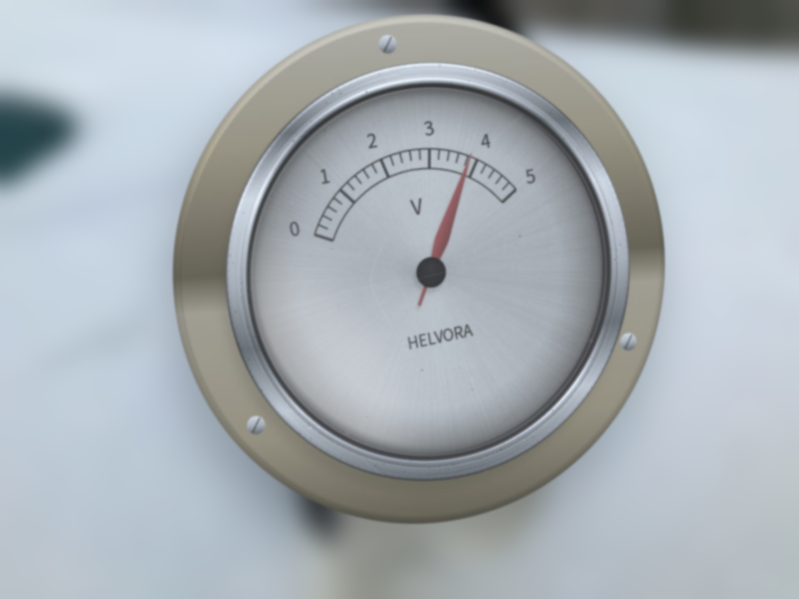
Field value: 3.8
